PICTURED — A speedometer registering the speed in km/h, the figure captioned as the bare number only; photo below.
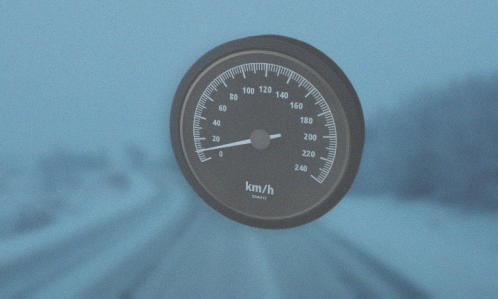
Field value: 10
